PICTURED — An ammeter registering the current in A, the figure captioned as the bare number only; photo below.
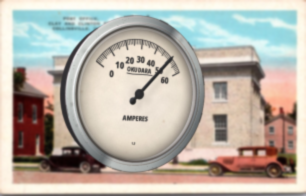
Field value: 50
